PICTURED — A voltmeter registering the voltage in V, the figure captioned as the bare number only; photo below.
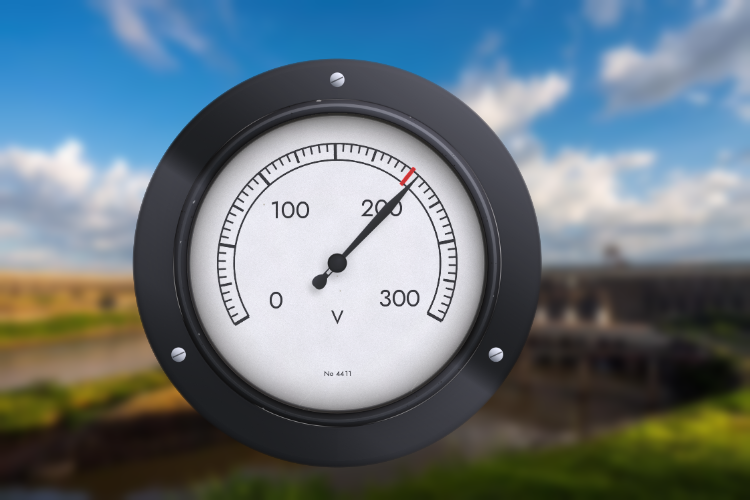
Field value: 205
